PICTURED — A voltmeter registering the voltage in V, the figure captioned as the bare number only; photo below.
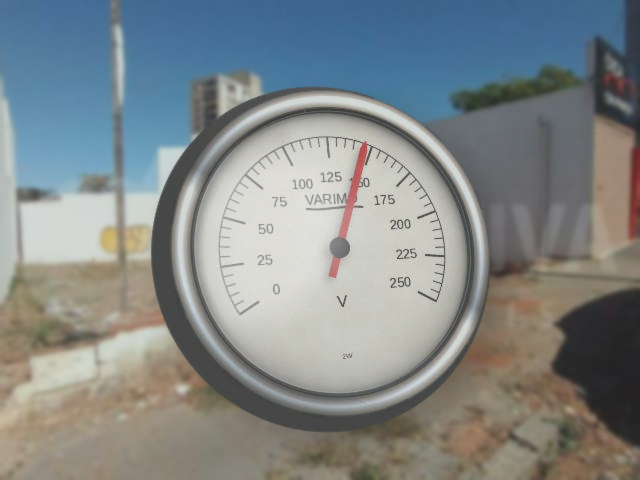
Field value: 145
